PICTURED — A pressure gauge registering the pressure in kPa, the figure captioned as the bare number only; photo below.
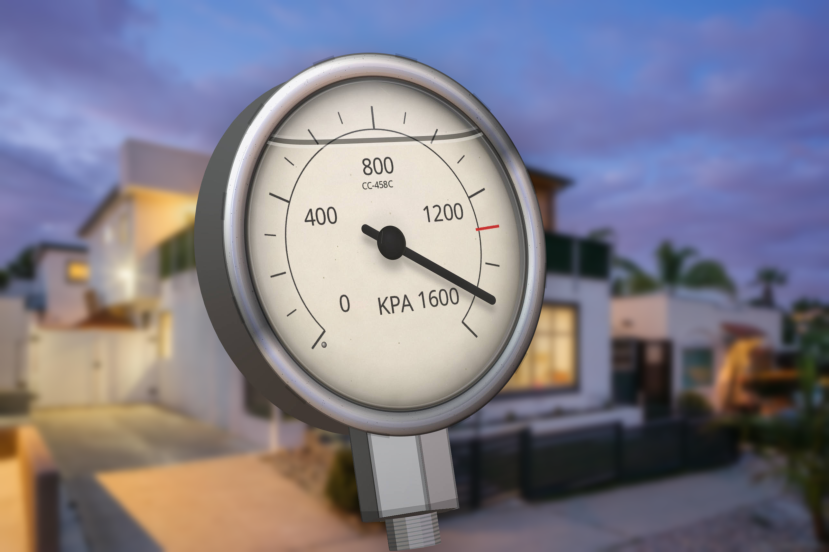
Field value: 1500
